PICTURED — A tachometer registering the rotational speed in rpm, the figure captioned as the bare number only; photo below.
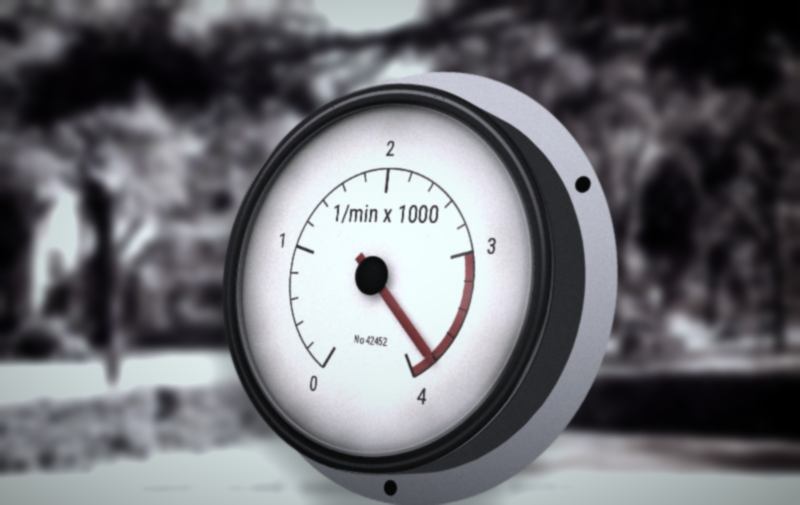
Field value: 3800
